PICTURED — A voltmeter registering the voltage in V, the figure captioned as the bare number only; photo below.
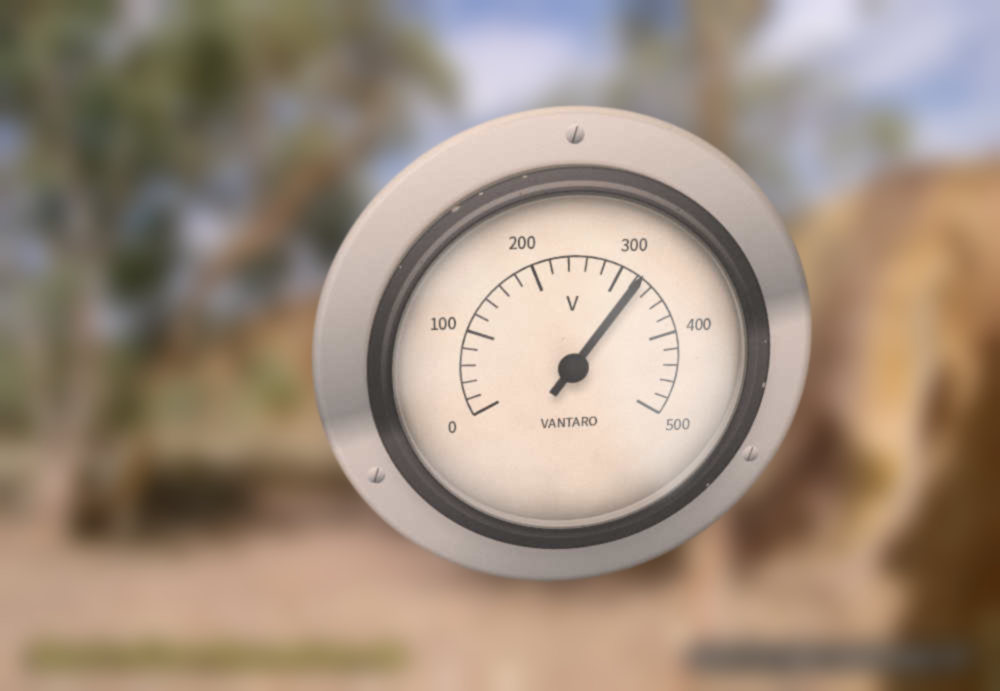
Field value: 320
